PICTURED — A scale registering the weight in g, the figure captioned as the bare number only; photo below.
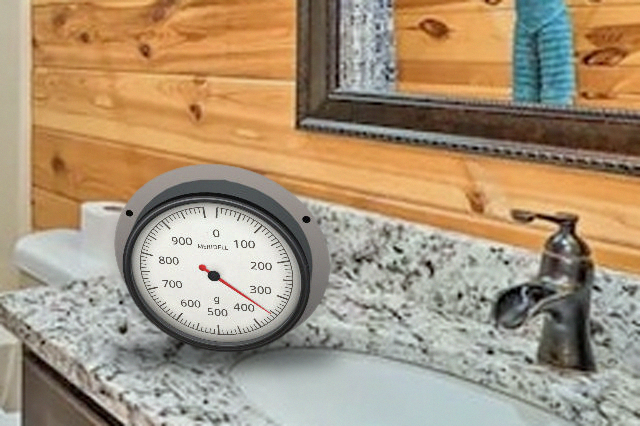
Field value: 350
